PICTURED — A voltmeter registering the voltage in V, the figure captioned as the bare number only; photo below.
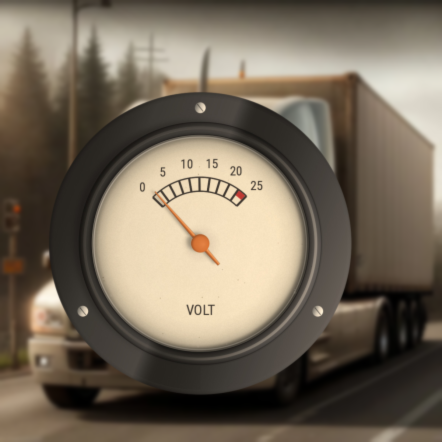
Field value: 1.25
